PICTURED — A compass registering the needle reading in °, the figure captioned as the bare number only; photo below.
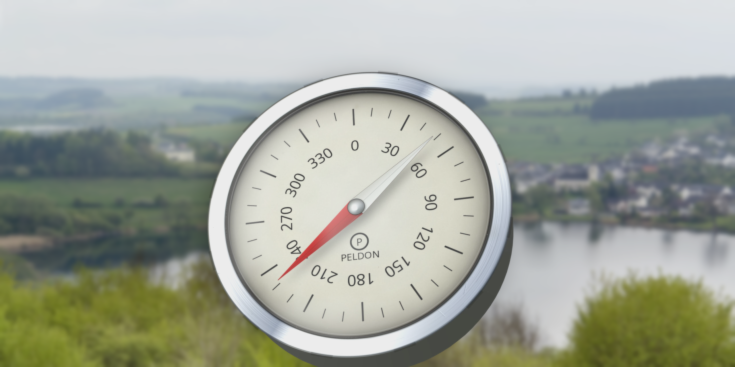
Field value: 230
